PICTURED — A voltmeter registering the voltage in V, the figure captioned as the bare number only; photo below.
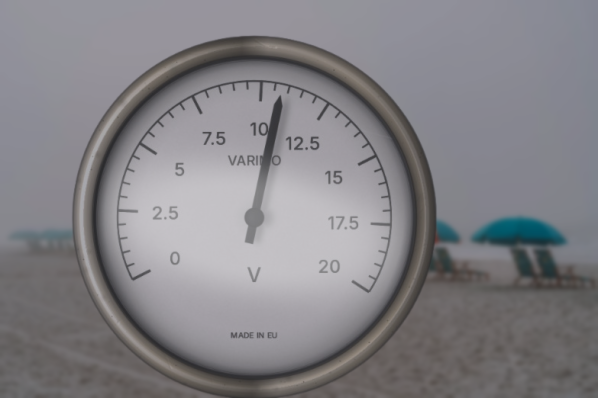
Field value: 10.75
